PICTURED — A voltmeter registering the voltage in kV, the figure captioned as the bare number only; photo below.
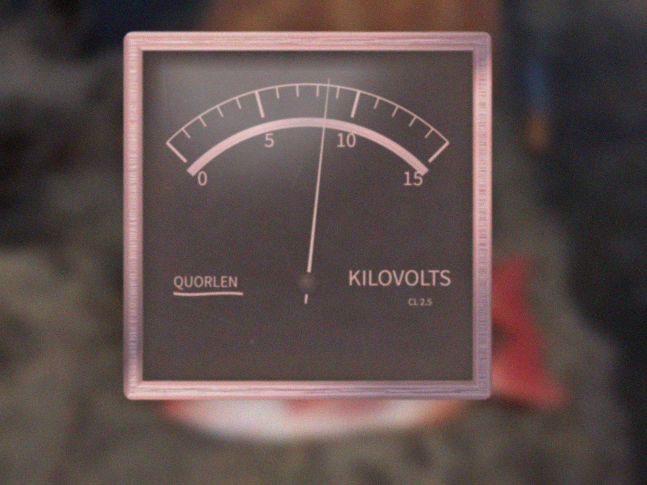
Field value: 8.5
